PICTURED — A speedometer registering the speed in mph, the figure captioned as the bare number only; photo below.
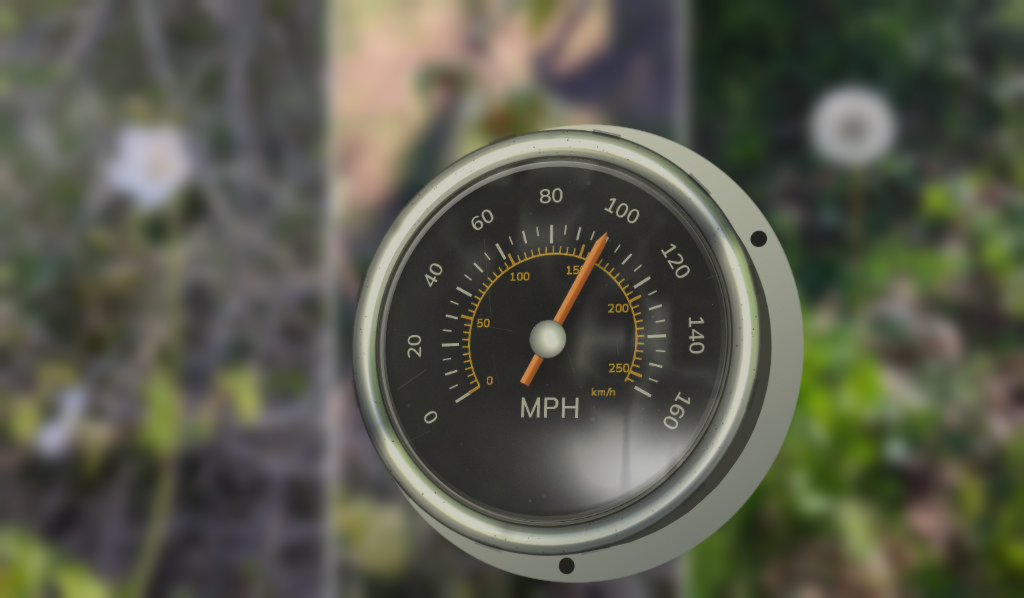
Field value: 100
